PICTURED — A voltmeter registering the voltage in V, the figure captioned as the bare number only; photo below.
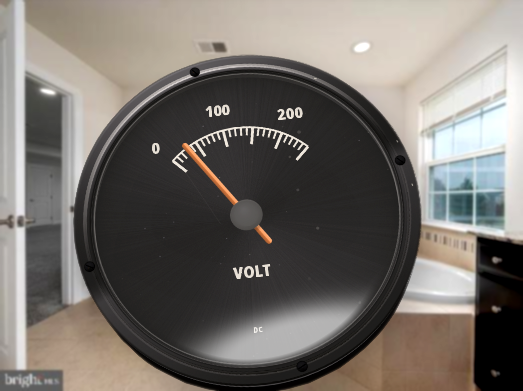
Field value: 30
